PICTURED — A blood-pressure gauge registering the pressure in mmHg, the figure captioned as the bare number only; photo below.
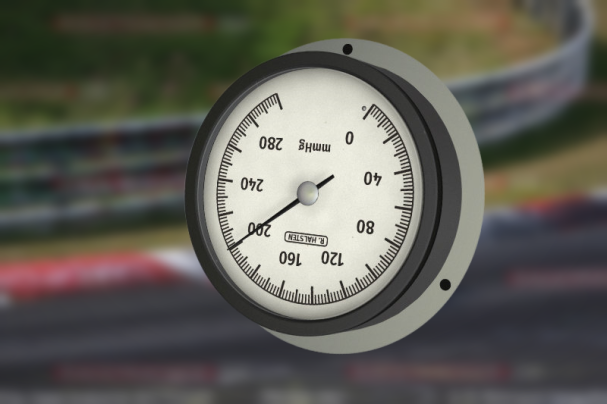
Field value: 200
